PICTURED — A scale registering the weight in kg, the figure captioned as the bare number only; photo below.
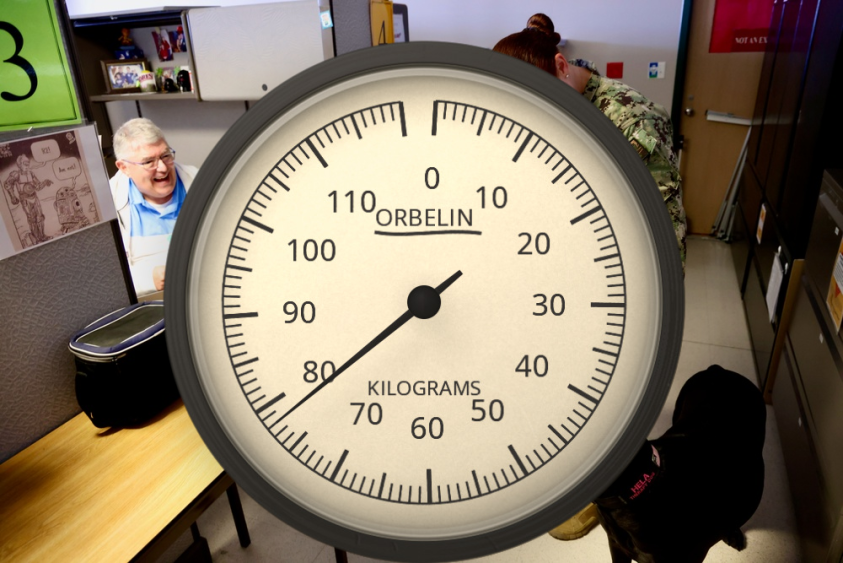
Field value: 78
